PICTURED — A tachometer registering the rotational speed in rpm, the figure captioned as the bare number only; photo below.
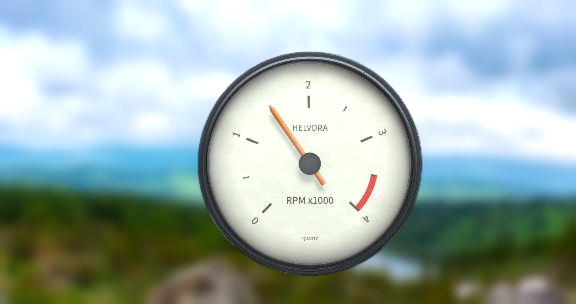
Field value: 1500
